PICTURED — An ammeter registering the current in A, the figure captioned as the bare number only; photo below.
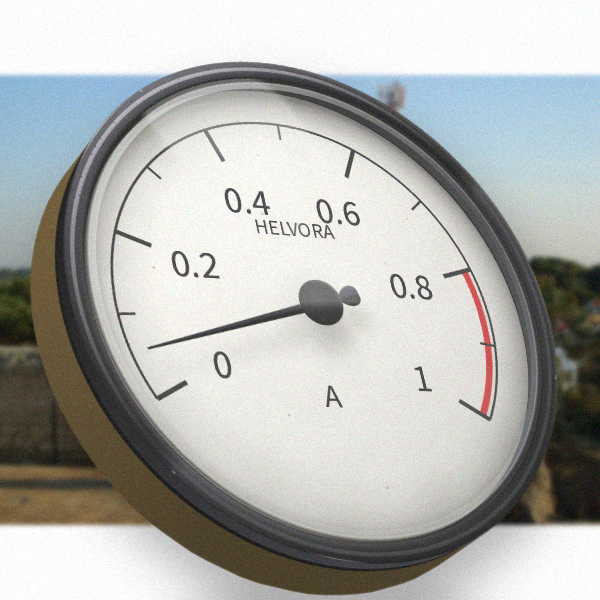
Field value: 0.05
